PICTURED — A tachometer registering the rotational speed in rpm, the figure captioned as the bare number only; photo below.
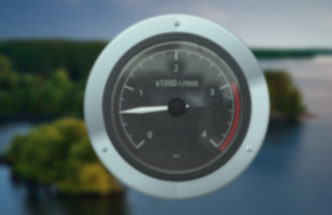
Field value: 600
